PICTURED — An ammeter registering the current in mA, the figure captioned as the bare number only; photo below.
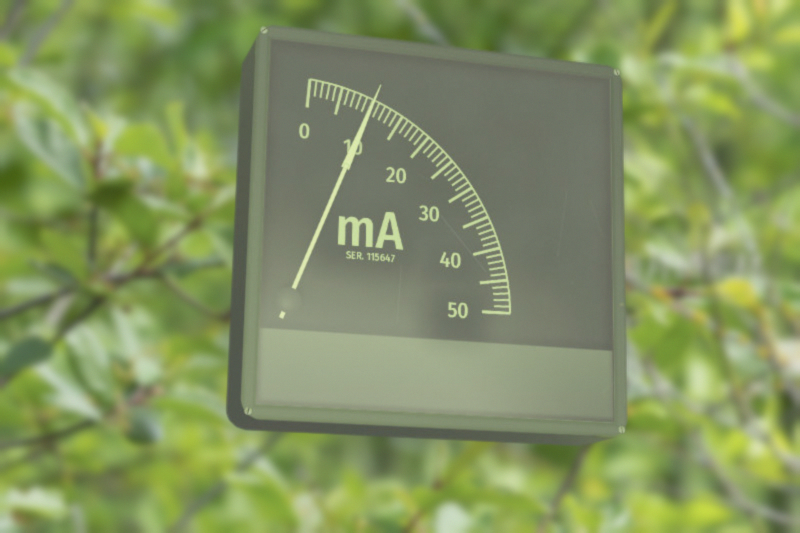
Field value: 10
